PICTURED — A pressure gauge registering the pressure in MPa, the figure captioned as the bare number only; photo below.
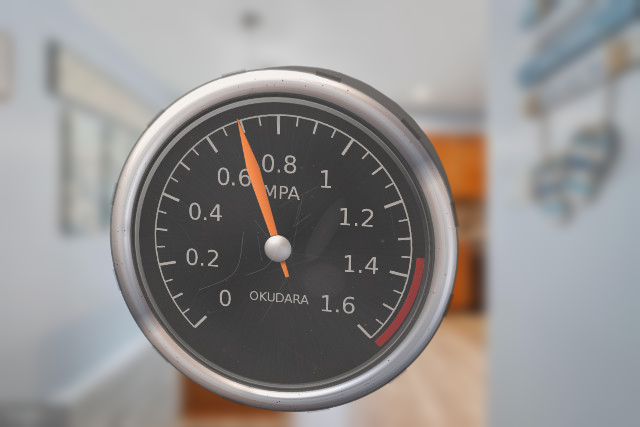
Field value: 0.7
